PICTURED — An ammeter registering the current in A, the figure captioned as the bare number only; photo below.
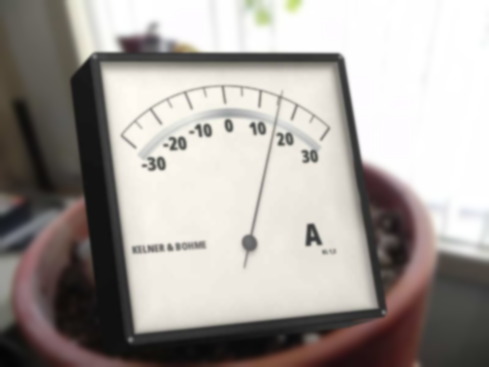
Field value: 15
